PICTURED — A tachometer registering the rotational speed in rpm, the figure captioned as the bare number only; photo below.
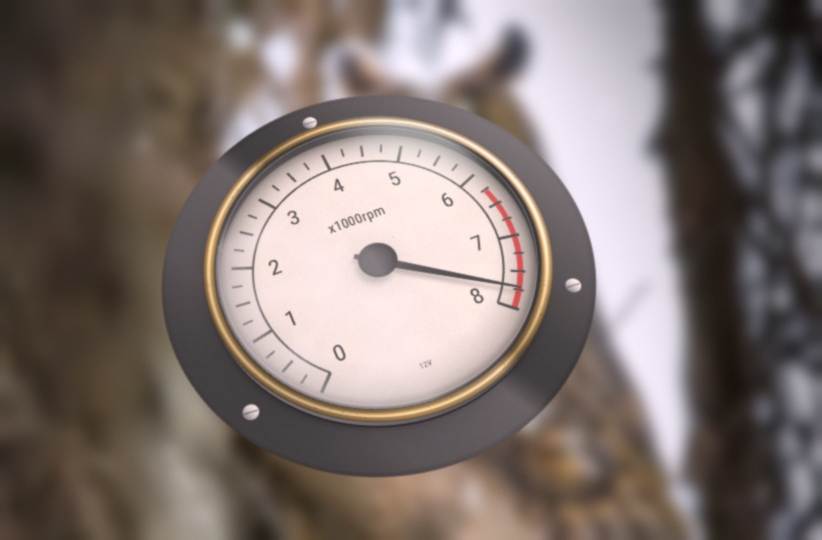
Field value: 7750
